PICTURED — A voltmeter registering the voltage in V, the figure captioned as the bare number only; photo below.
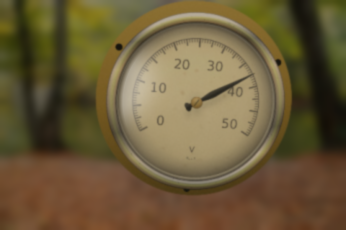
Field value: 37.5
